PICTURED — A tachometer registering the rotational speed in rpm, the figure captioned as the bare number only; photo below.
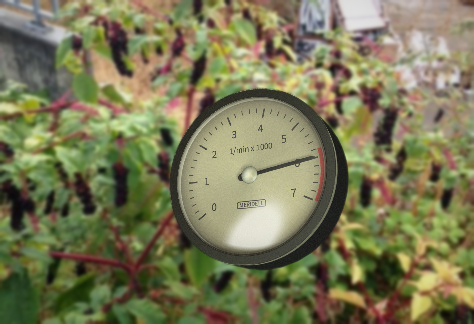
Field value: 6000
